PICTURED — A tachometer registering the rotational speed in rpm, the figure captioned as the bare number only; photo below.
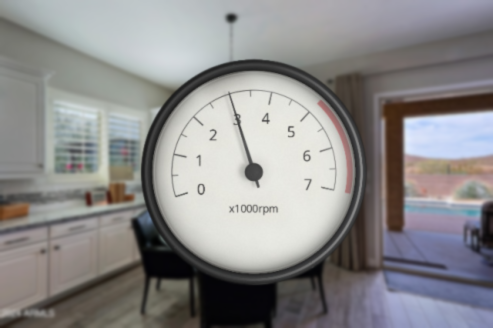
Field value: 3000
